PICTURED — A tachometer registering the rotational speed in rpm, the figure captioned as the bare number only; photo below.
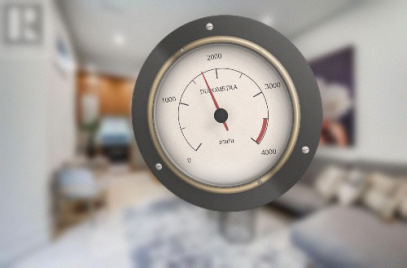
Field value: 1750
